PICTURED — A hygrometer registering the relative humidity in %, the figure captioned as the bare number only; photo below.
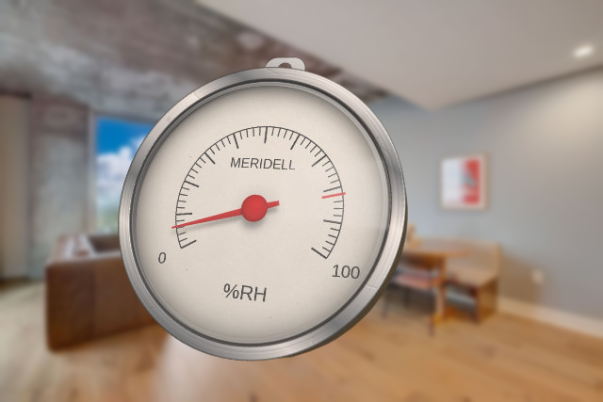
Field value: 6
